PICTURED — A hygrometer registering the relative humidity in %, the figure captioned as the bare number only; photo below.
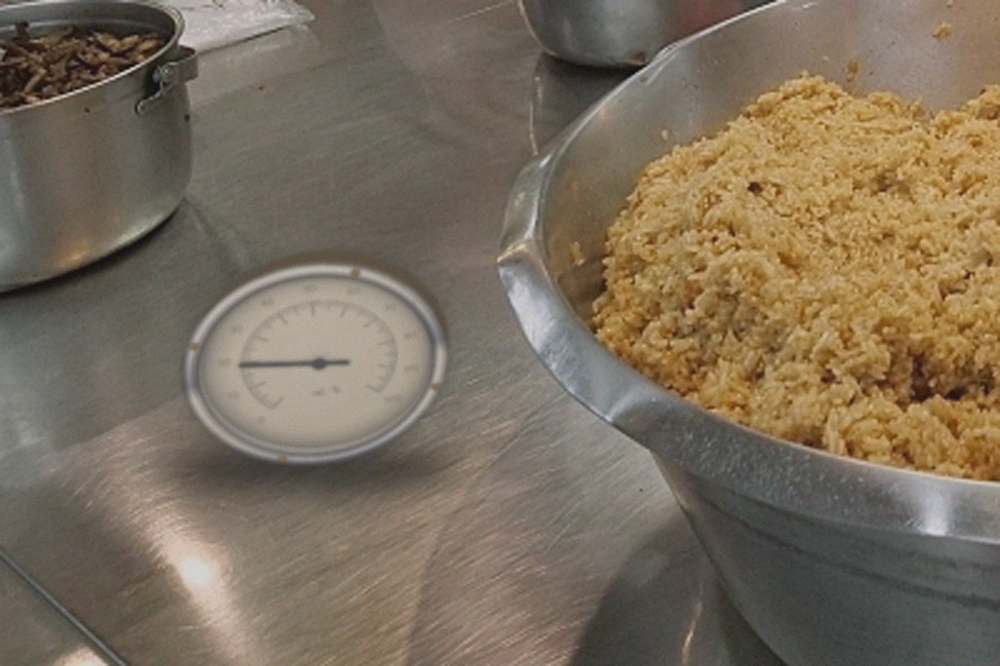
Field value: 20
